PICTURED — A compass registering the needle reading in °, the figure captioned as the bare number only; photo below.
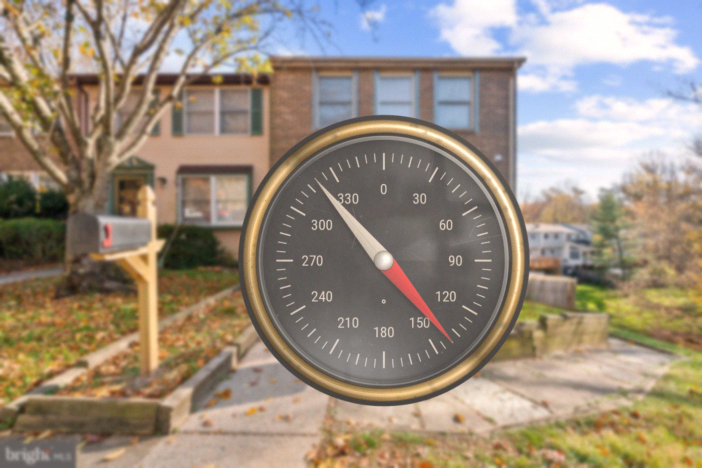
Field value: 140
